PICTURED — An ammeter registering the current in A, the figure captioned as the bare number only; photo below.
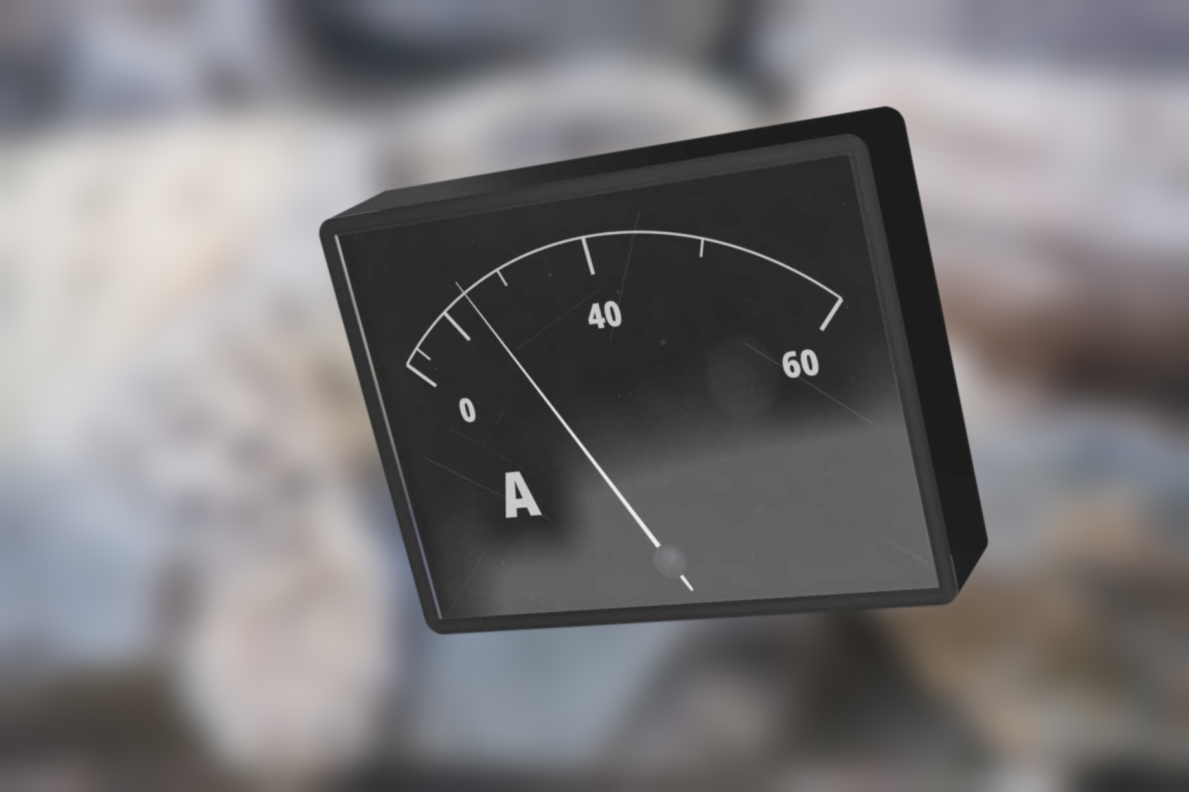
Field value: 25
